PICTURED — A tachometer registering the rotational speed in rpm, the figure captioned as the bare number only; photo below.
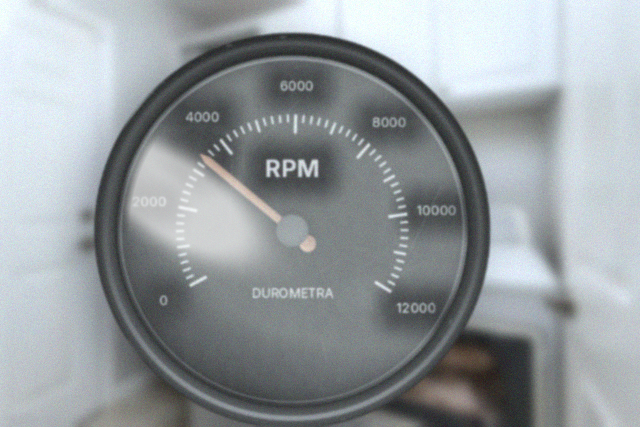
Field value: 3400
